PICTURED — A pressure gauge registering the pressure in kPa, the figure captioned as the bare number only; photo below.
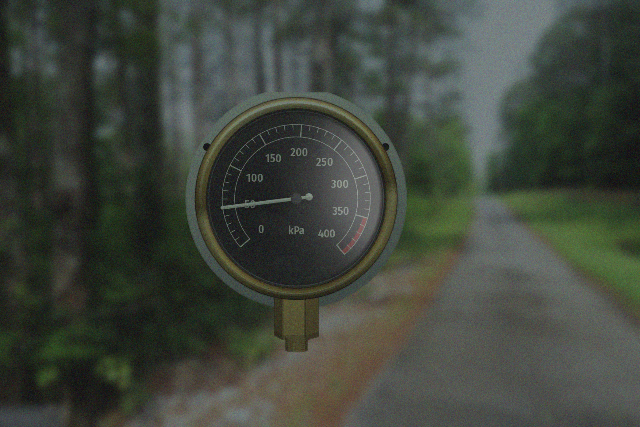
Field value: 50
